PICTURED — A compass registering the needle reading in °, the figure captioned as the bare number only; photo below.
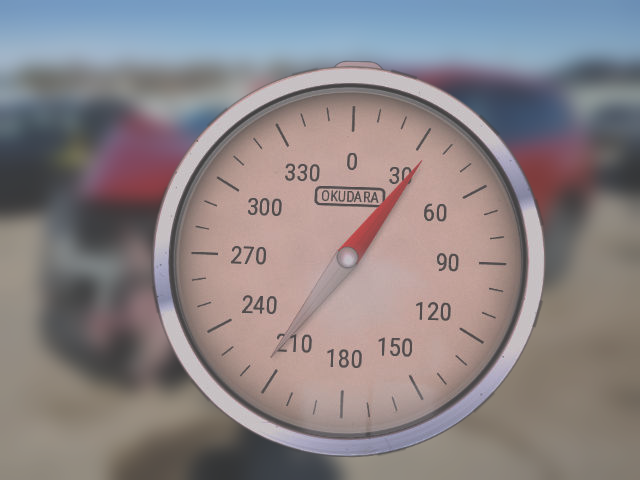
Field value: 35
